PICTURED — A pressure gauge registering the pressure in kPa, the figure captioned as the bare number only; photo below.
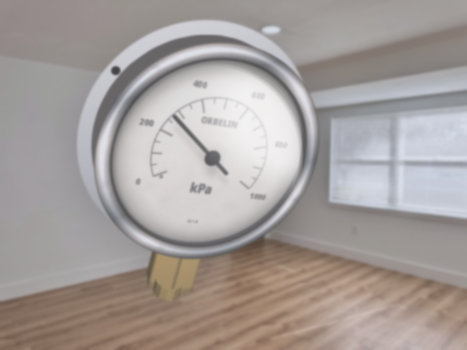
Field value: 275
